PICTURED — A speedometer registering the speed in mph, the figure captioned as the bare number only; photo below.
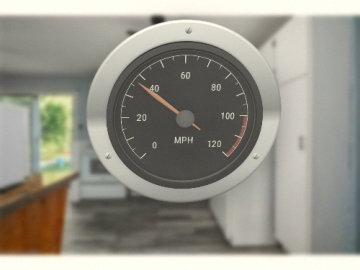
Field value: 37.5
